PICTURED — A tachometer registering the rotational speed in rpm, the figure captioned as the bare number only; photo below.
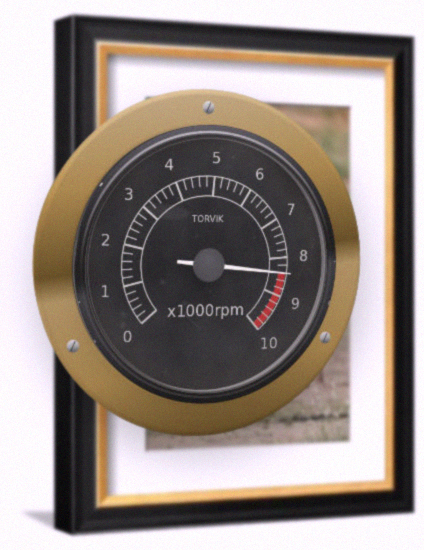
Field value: 8400
